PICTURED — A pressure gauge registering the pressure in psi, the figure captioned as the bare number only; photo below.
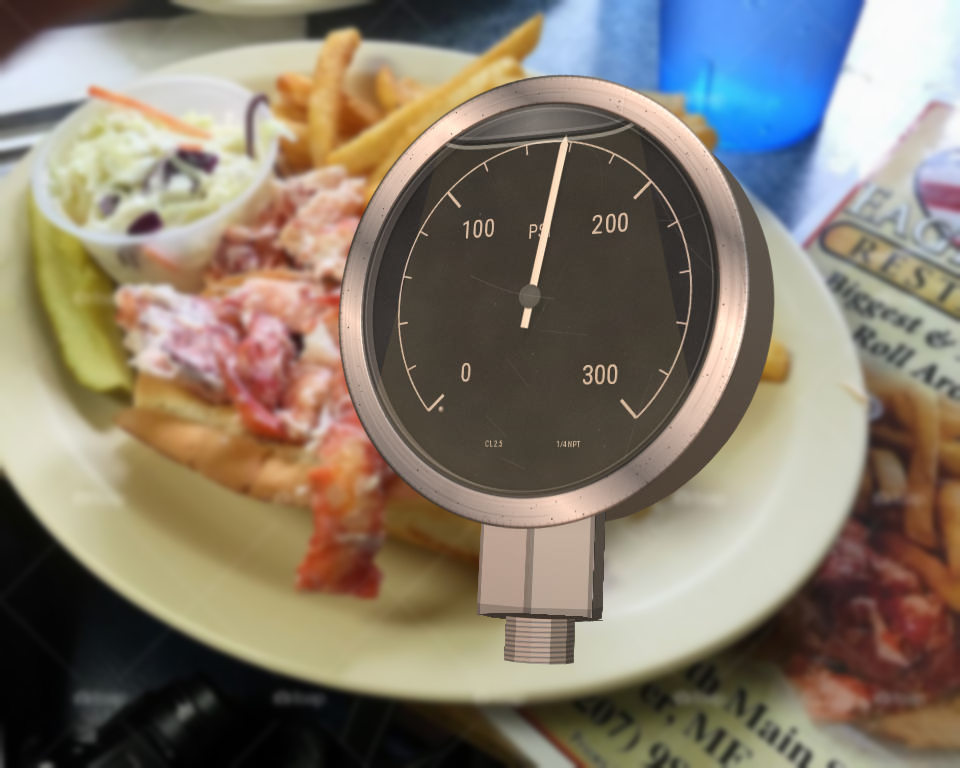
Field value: 160
